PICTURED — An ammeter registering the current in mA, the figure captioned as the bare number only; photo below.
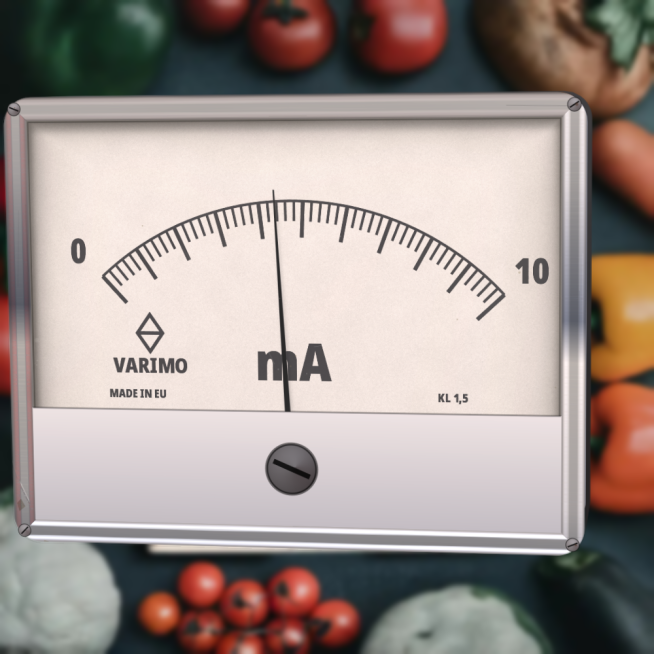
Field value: 4.4
